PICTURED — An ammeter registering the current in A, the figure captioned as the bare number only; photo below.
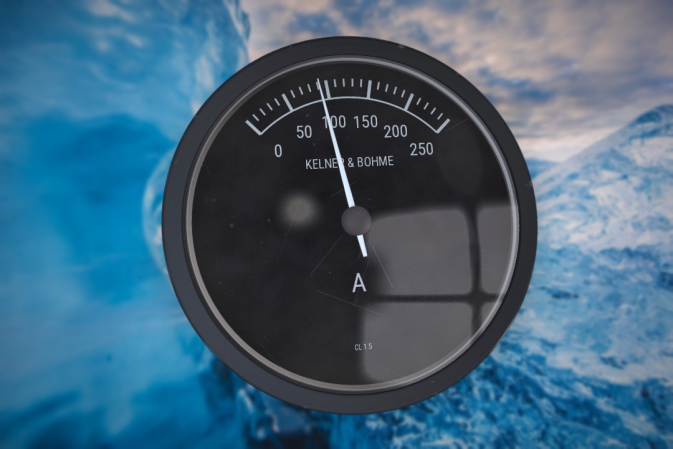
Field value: 90
